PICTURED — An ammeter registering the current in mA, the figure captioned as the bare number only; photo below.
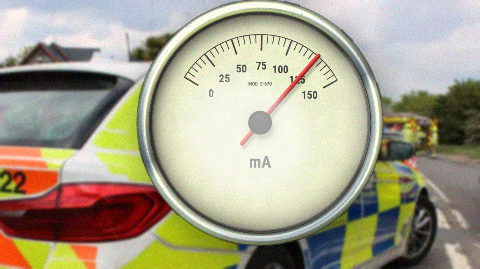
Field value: 125
